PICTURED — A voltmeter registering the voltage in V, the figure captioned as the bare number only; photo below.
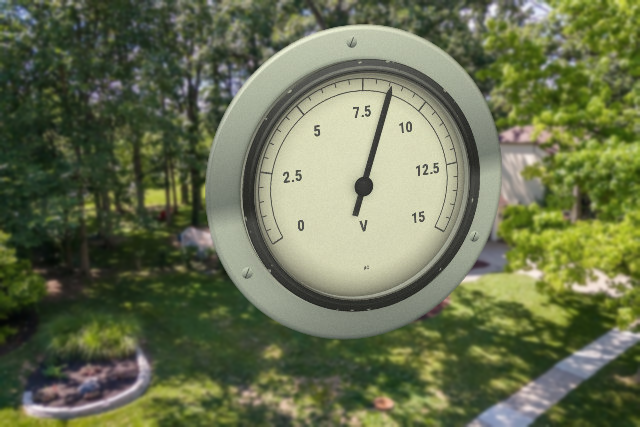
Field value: 8.5
